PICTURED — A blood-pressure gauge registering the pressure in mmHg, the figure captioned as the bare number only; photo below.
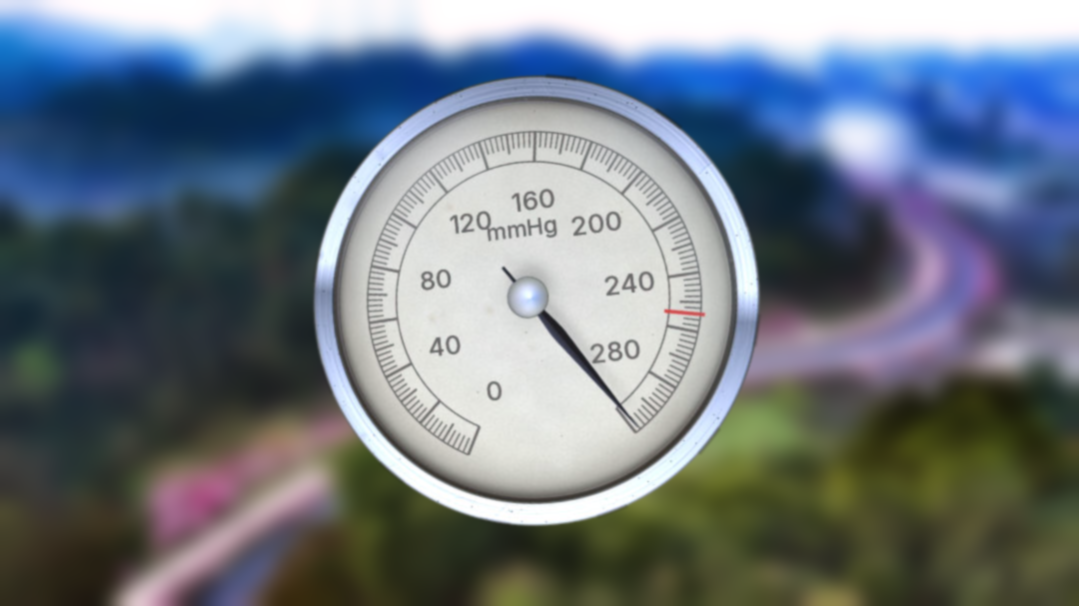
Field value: 298
